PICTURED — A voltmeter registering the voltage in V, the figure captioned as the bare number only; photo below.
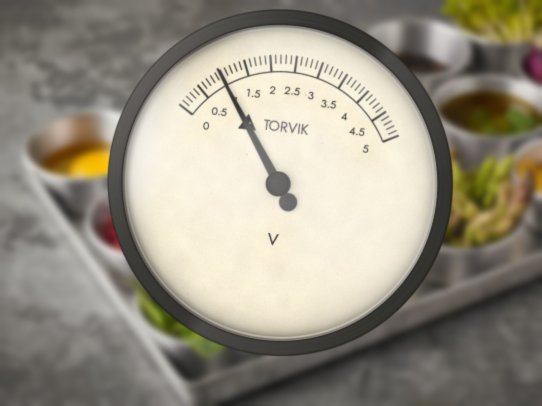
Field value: 1
